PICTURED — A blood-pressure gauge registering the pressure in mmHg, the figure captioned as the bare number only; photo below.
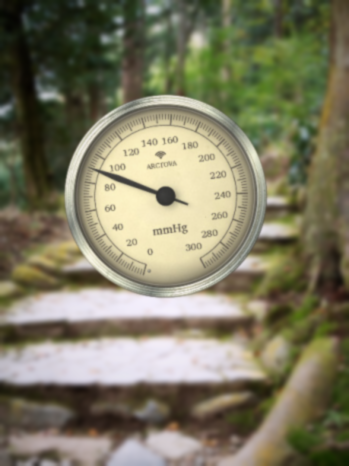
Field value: 90
